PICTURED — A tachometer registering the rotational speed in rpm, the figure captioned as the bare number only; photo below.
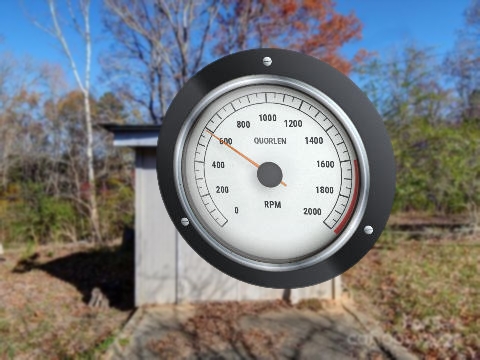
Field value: 600
